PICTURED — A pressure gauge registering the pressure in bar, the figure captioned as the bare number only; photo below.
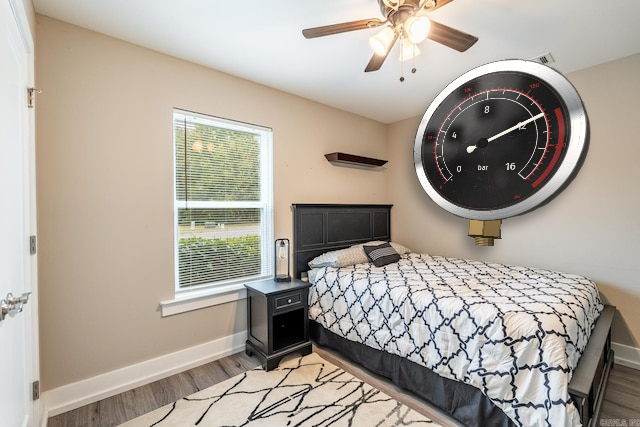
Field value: 12
